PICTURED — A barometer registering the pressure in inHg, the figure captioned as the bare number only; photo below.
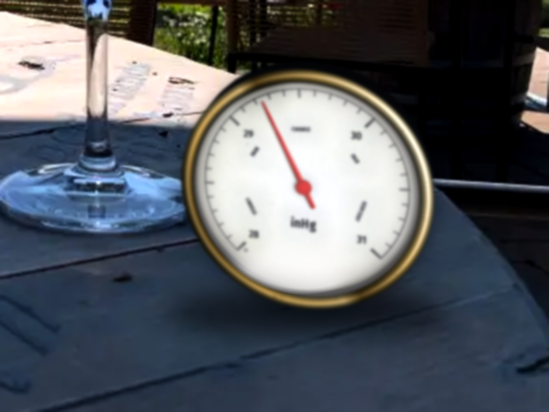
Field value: 29.25
